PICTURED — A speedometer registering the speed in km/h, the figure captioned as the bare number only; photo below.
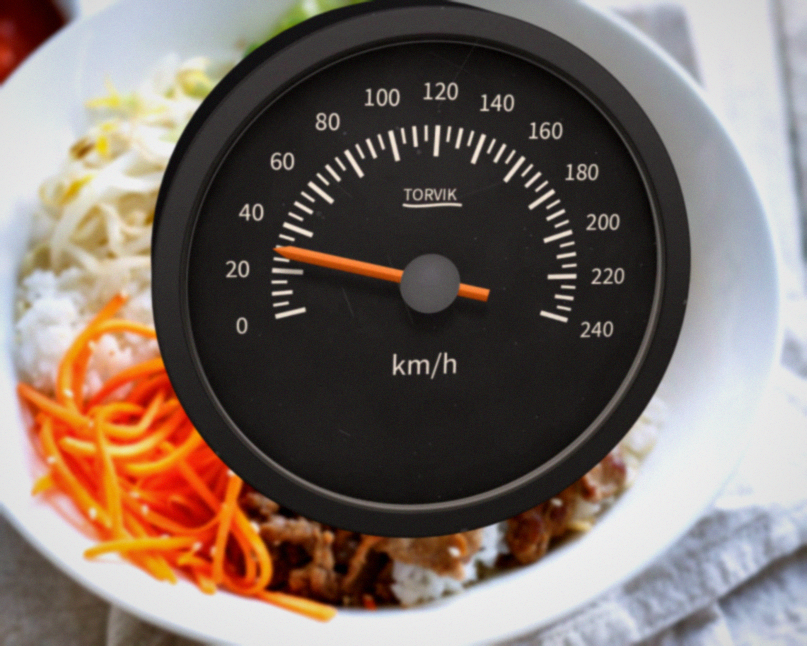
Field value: 30
